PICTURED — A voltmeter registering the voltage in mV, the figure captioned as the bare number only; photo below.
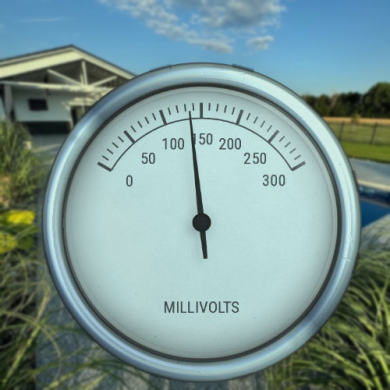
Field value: 135
